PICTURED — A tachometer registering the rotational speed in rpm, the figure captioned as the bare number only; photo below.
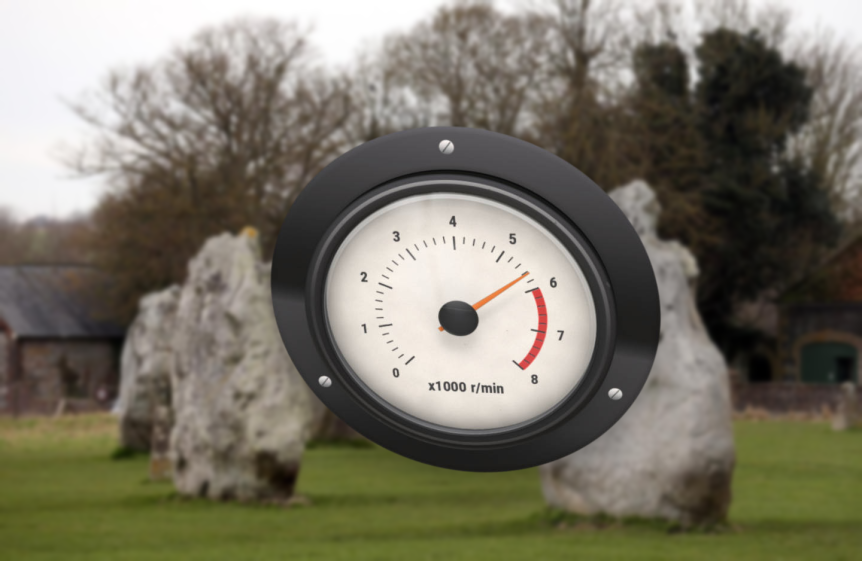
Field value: 5600
